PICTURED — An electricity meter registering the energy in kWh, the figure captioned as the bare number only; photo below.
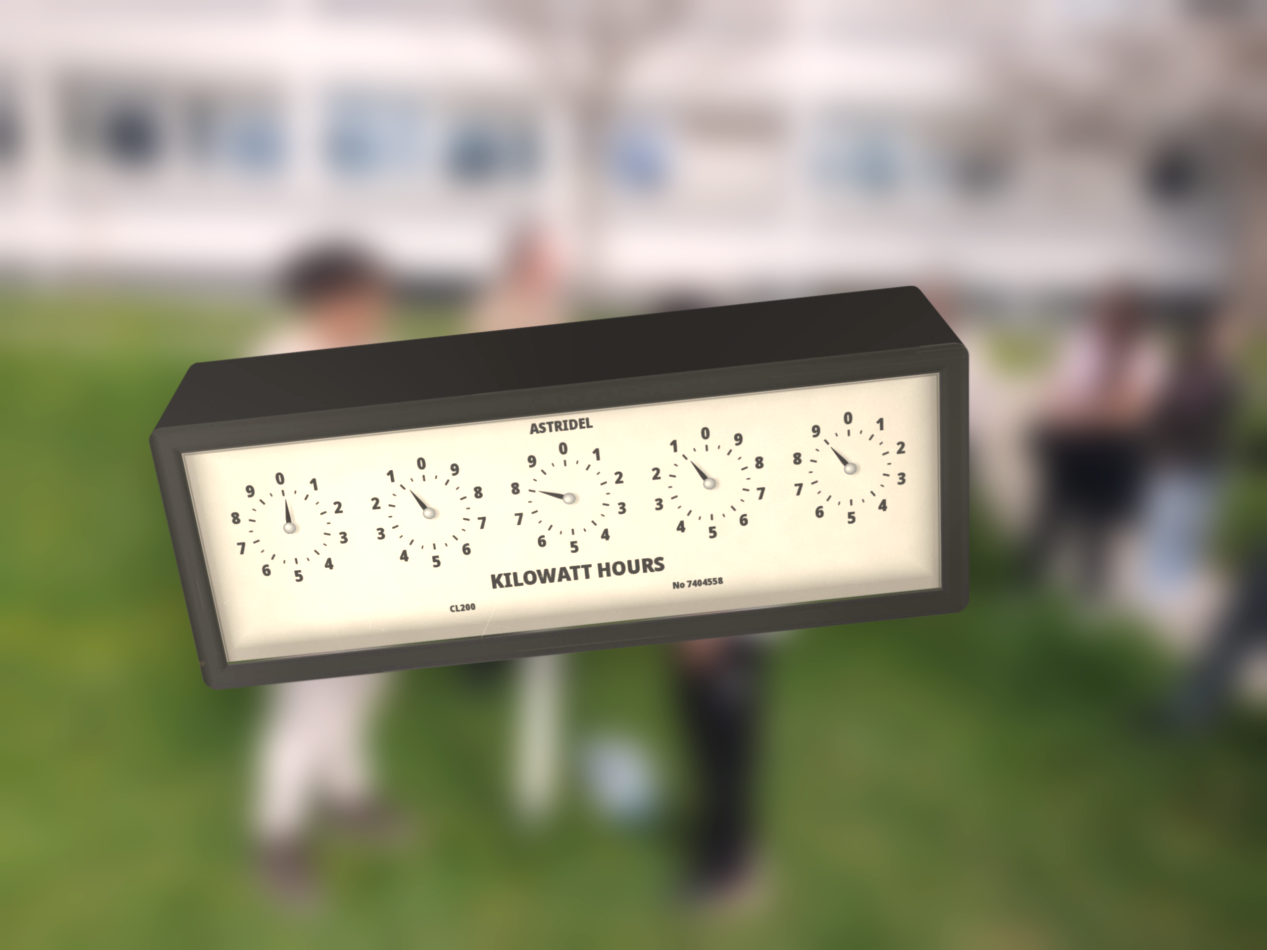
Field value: 809
